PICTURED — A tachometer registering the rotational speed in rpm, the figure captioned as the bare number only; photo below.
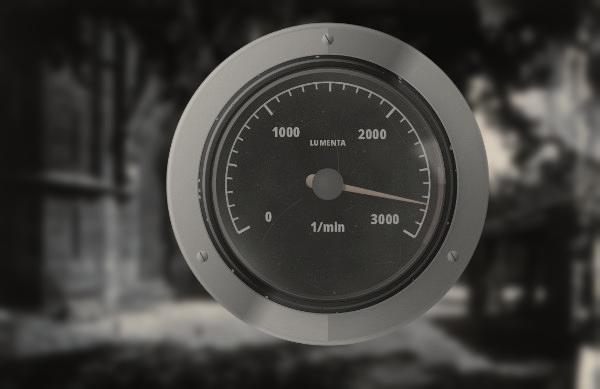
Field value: 2750
